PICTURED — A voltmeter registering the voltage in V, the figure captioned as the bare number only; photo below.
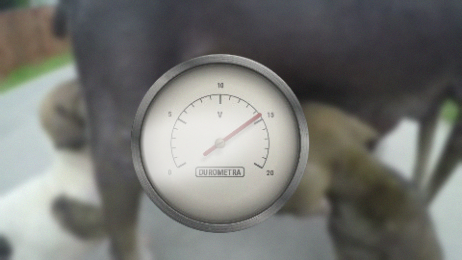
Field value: 14.5
